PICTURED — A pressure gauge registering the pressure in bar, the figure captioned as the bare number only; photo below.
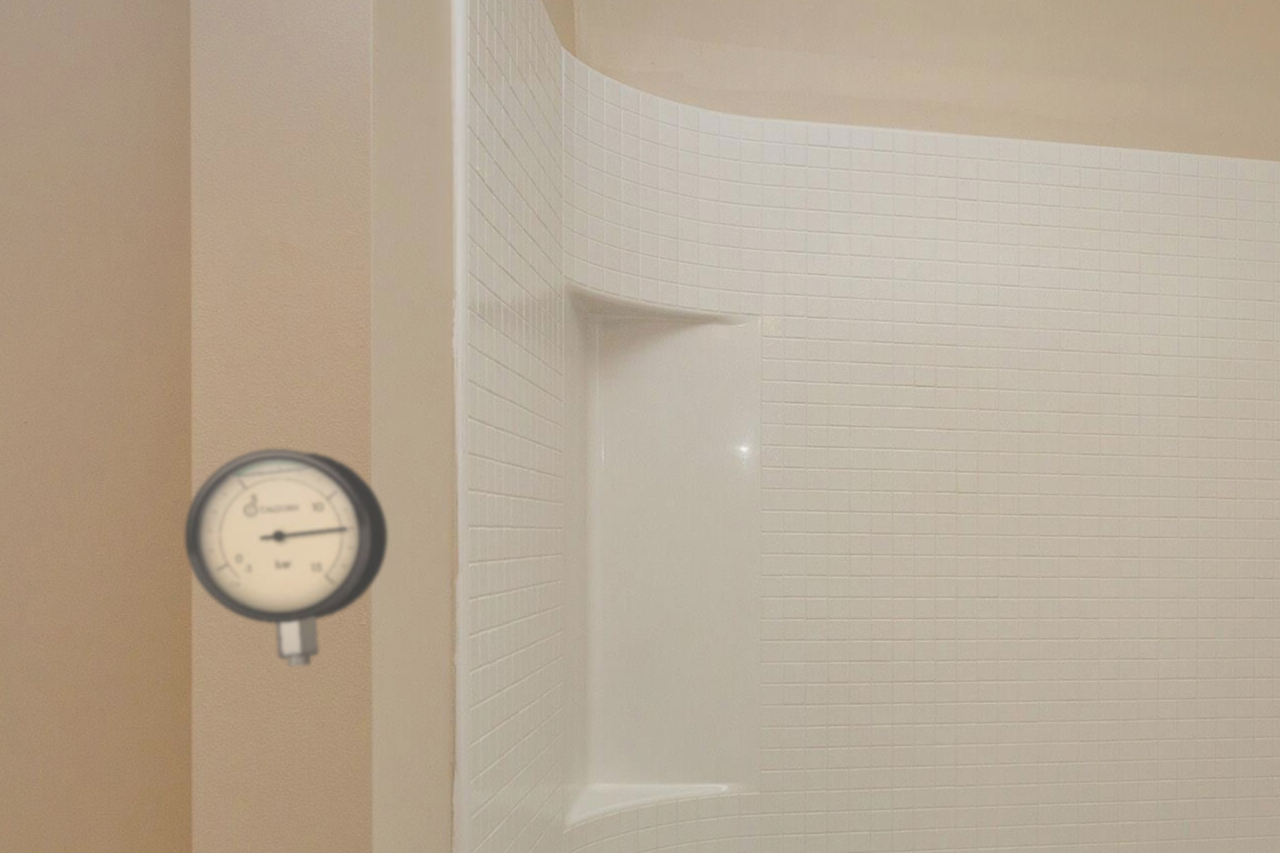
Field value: 12
